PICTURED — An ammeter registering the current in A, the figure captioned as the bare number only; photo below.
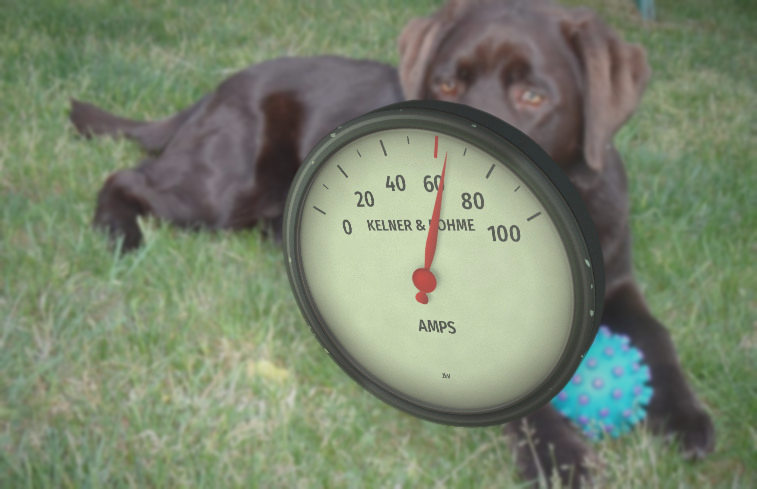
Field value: 65
